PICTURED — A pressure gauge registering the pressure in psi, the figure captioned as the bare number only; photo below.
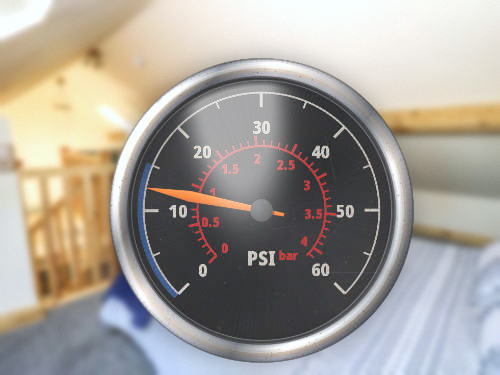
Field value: 12.5
